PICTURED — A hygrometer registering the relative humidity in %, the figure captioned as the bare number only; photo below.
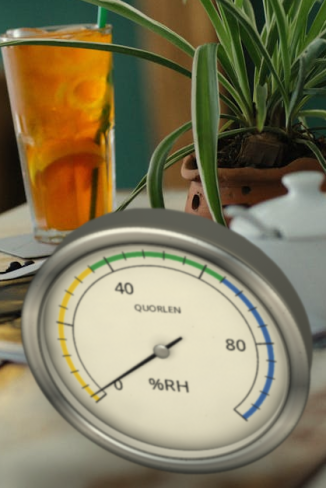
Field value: 2
